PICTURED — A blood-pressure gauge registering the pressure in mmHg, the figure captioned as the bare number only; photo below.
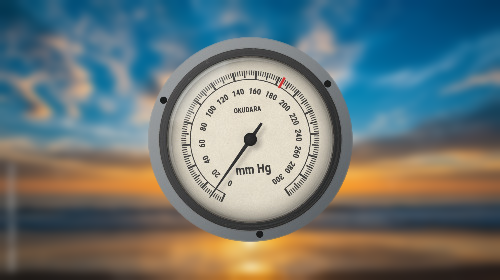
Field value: 10
